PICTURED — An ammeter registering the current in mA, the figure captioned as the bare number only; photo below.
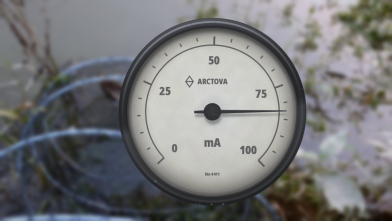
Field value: 82.5
